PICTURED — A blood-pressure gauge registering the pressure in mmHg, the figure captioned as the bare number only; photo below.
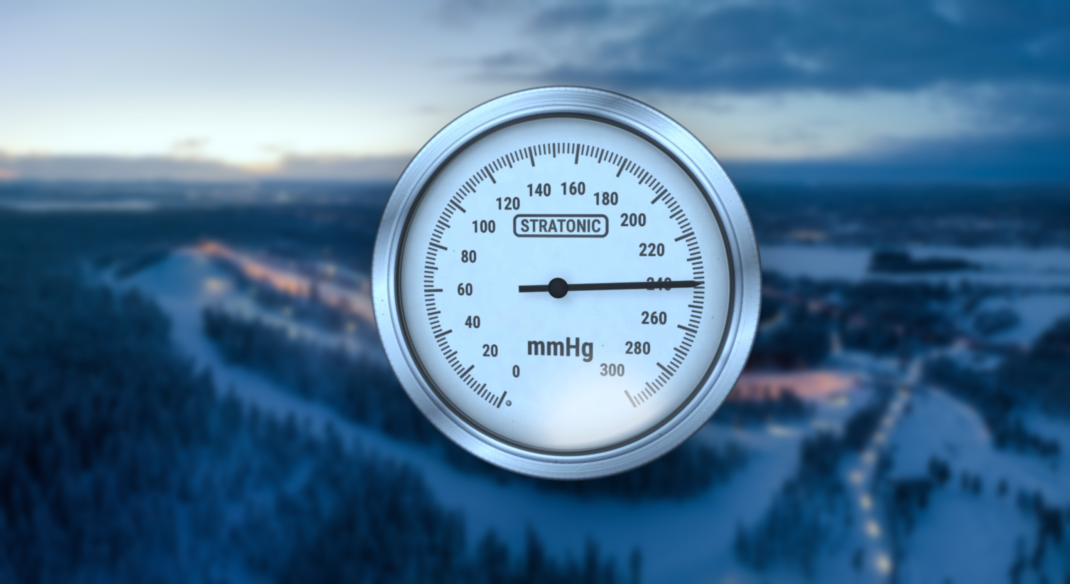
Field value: 240
